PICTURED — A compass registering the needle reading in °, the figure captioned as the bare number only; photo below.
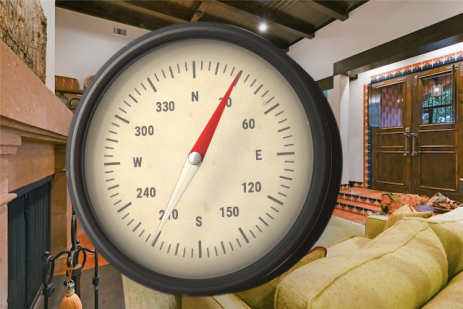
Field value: 30
